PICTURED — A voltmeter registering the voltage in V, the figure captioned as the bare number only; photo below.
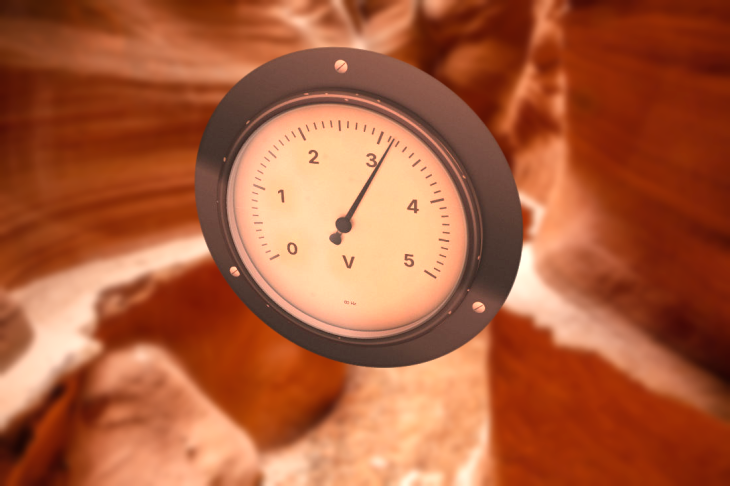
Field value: 3.15
